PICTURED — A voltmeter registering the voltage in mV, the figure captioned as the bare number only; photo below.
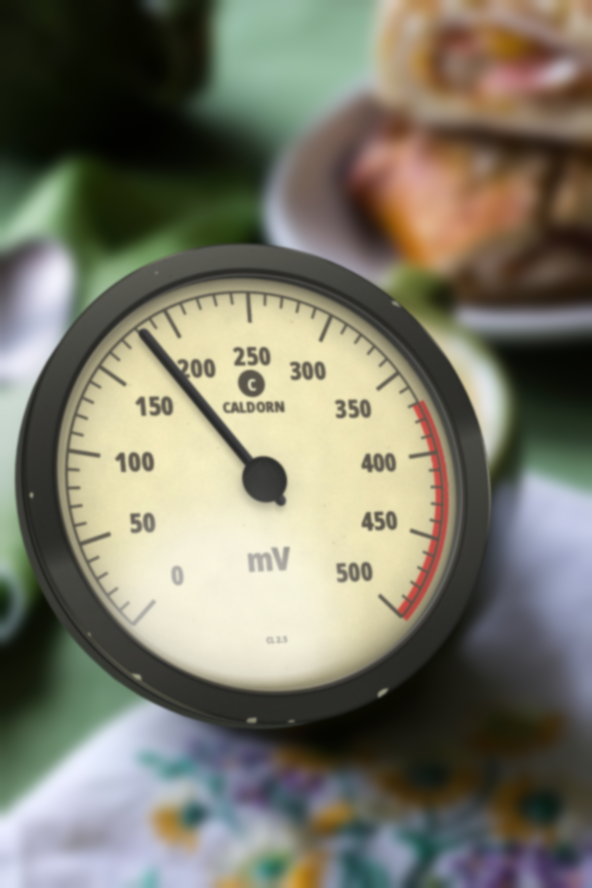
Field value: 180
